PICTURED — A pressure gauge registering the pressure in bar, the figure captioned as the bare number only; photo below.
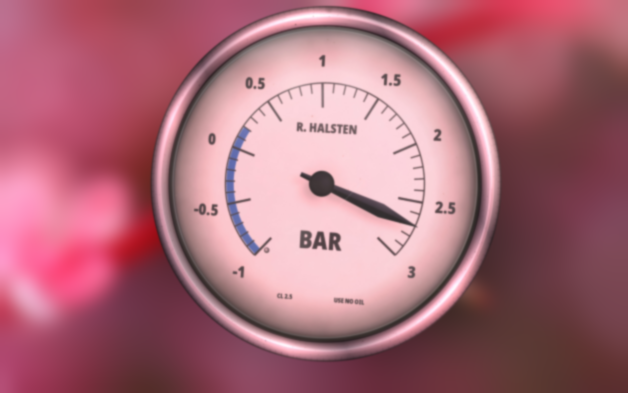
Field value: 2.7
